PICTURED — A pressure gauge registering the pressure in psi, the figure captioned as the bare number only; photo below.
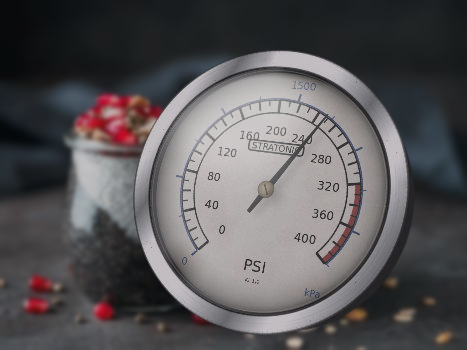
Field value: 250
